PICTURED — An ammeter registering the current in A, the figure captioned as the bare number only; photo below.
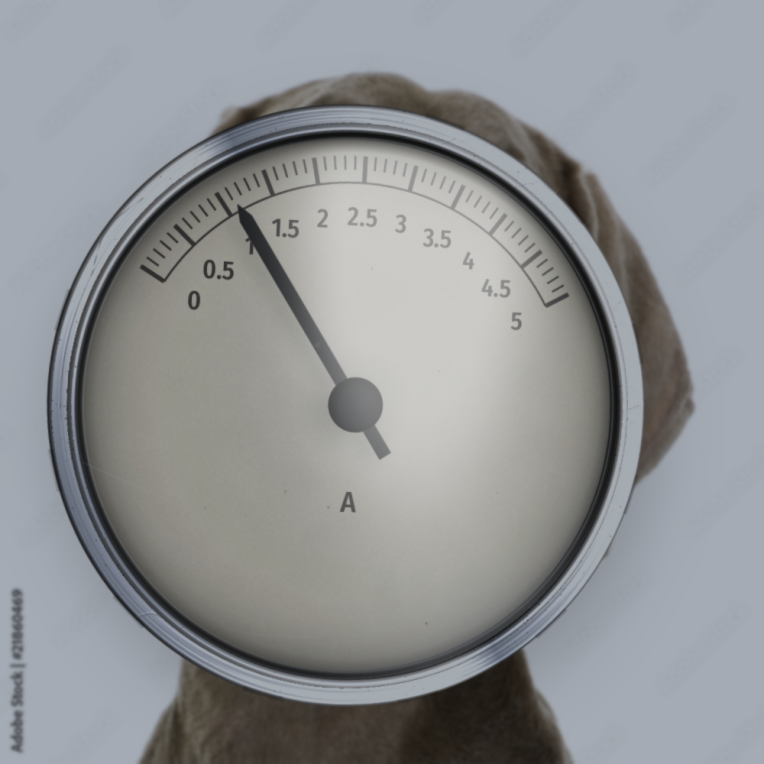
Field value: 1.1
